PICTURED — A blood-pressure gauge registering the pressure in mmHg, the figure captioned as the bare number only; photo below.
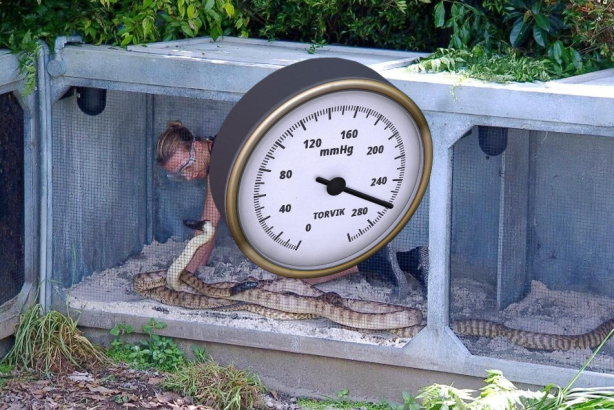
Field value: 260
